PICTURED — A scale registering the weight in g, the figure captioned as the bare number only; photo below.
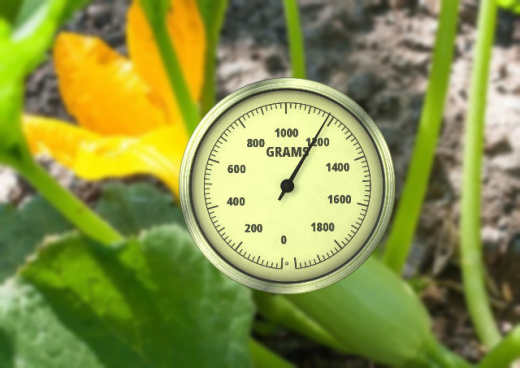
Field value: 1180
